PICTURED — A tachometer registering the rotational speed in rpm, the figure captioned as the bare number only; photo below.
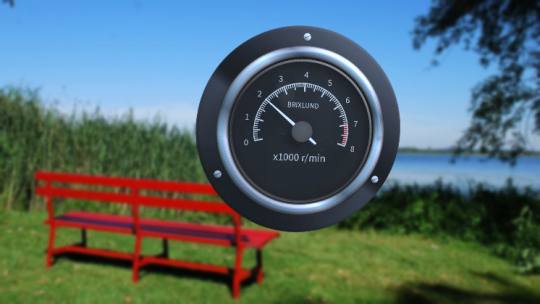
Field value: 2000
